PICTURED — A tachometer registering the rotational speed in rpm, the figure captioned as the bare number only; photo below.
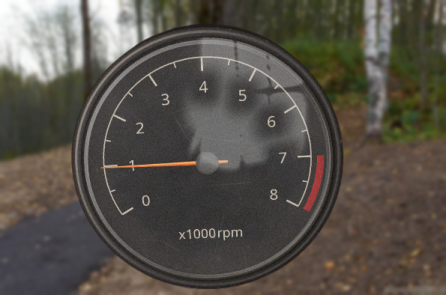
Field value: 1000
